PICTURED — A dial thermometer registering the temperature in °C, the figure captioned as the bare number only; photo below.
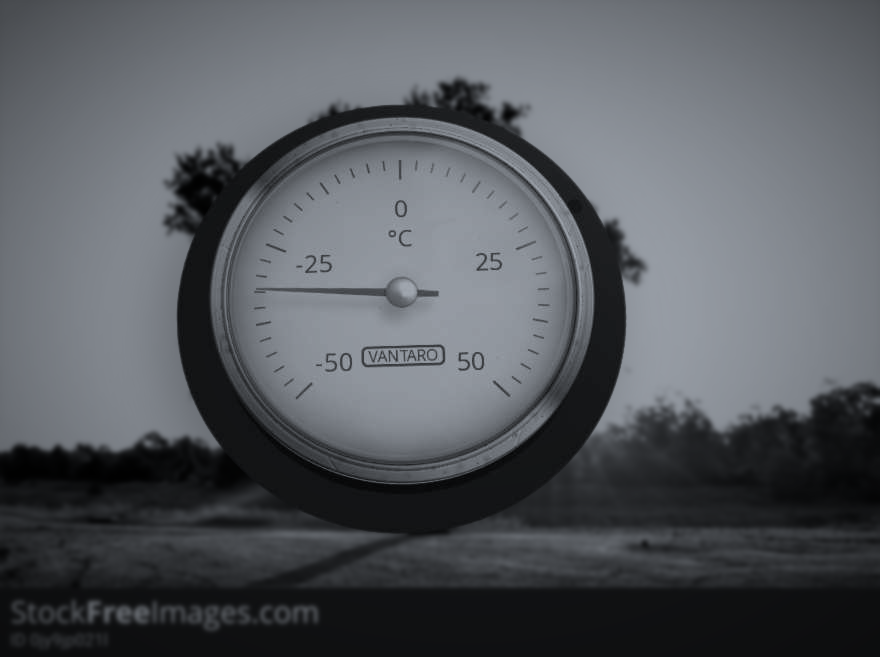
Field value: -32.5
